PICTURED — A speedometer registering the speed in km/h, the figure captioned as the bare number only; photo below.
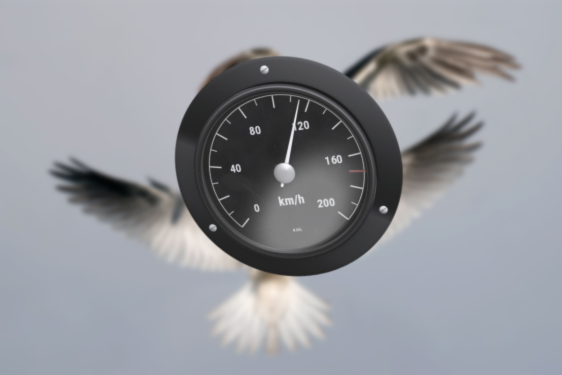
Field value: 115
